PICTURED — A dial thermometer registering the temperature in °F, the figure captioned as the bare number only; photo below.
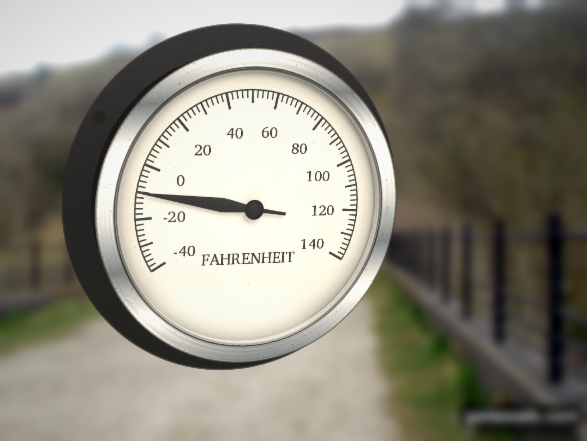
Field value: -10
